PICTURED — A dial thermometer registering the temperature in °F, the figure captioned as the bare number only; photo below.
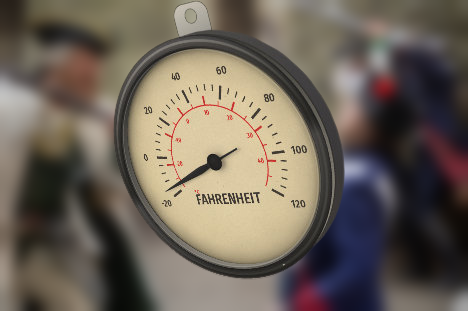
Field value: -16
